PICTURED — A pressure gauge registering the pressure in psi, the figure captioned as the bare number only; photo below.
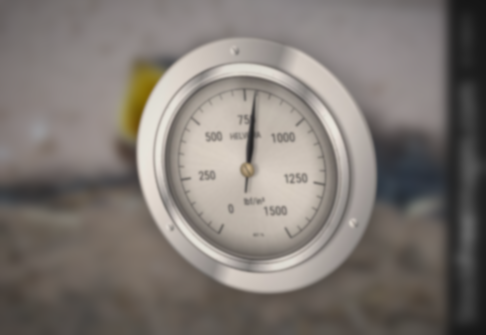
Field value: 800
